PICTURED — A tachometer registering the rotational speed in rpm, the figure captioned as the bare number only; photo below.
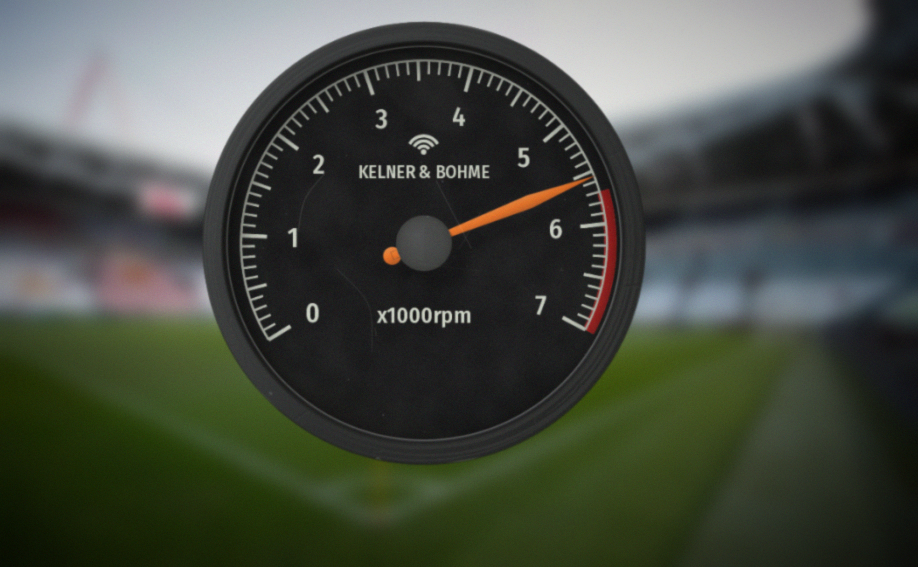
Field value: 5550
